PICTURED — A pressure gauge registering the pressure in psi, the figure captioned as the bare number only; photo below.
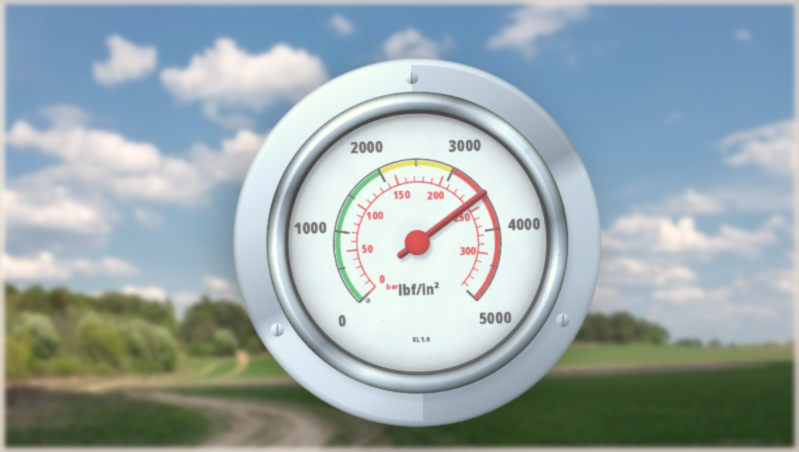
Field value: 3500
